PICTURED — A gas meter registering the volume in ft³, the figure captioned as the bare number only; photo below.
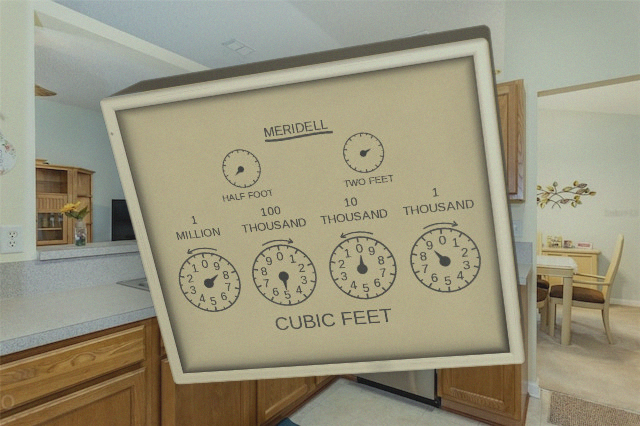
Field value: 849900
